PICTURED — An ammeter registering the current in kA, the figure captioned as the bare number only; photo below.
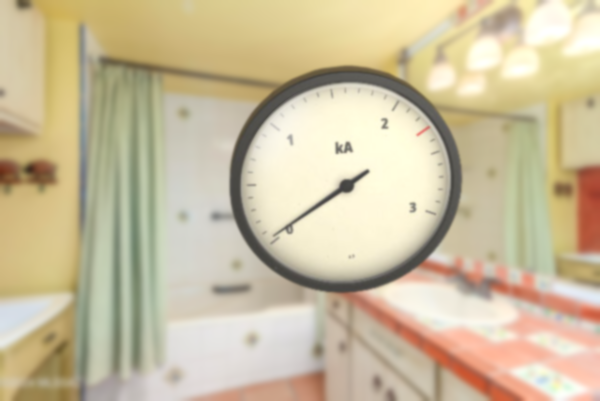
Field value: 0.05
